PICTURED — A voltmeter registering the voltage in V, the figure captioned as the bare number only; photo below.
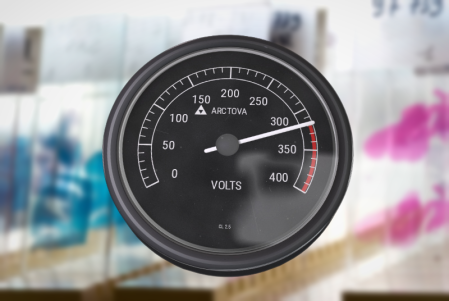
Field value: 320
